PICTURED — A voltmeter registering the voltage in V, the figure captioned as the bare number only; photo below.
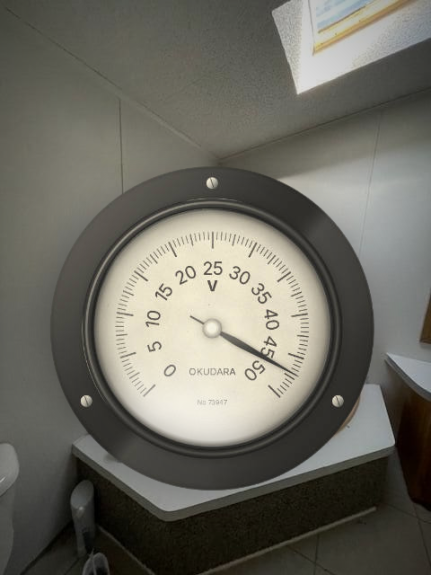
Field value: 47
